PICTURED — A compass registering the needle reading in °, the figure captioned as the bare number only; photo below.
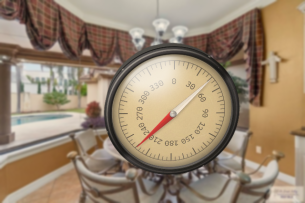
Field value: 225
